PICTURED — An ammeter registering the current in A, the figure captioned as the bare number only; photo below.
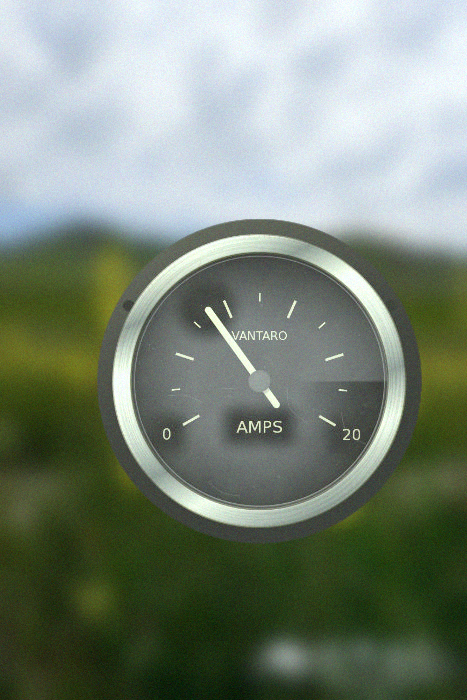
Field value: 7
